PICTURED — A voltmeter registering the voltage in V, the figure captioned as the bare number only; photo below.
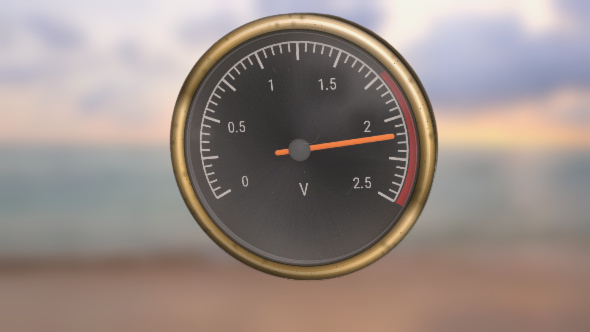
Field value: 2.1
